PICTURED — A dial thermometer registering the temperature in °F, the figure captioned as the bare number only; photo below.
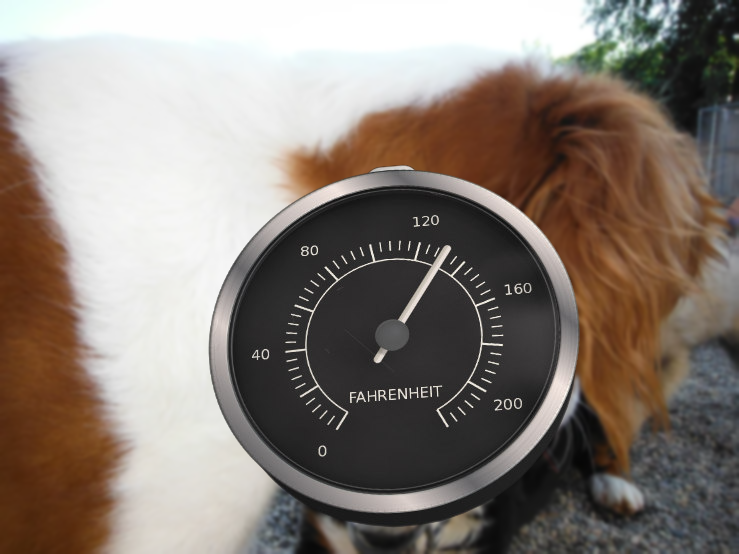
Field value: 132
